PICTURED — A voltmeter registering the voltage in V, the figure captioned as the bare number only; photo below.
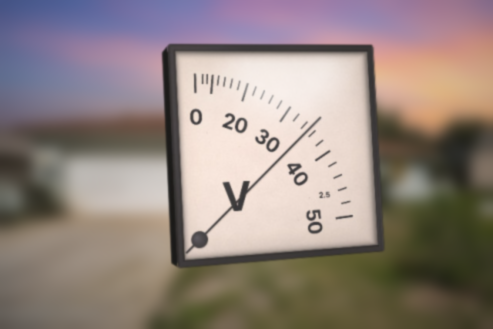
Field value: 35
